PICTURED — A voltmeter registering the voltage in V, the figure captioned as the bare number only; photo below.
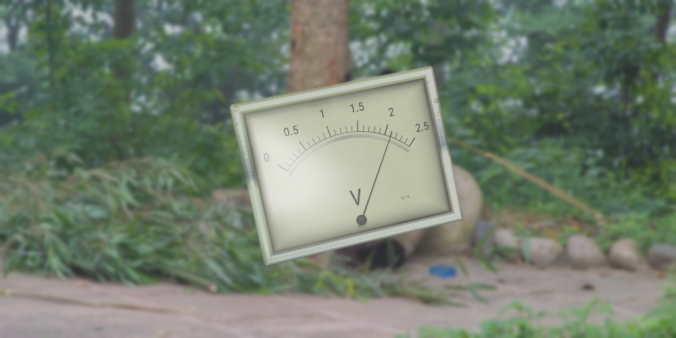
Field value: 2.1
